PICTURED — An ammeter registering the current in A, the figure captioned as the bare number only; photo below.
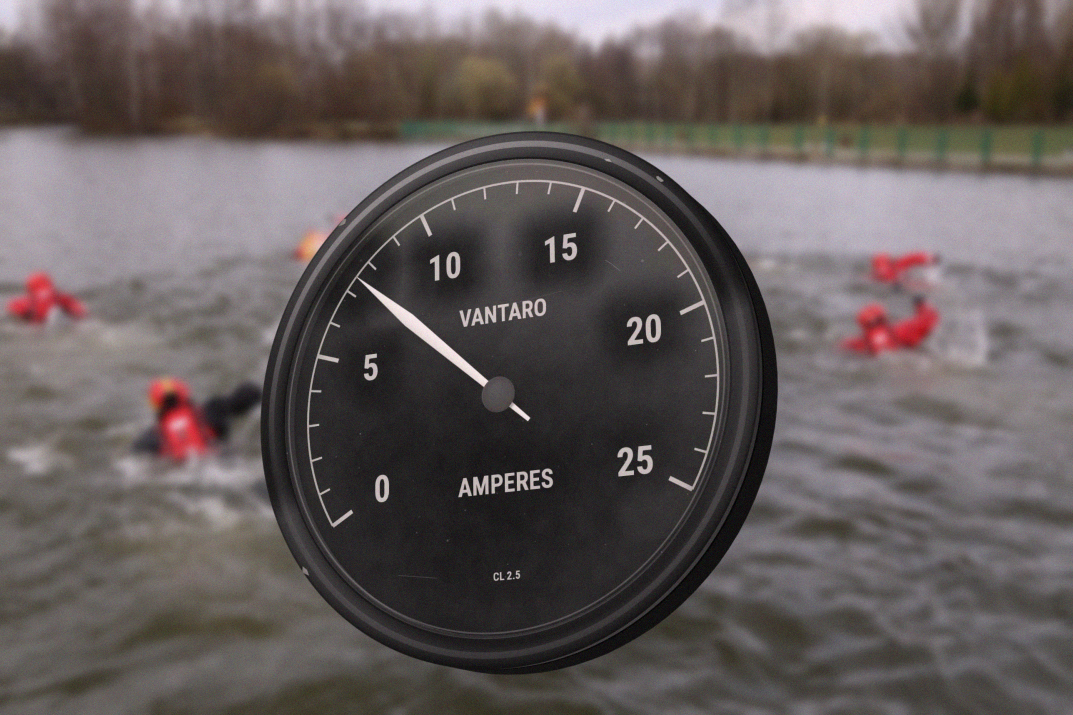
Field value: 7.5
